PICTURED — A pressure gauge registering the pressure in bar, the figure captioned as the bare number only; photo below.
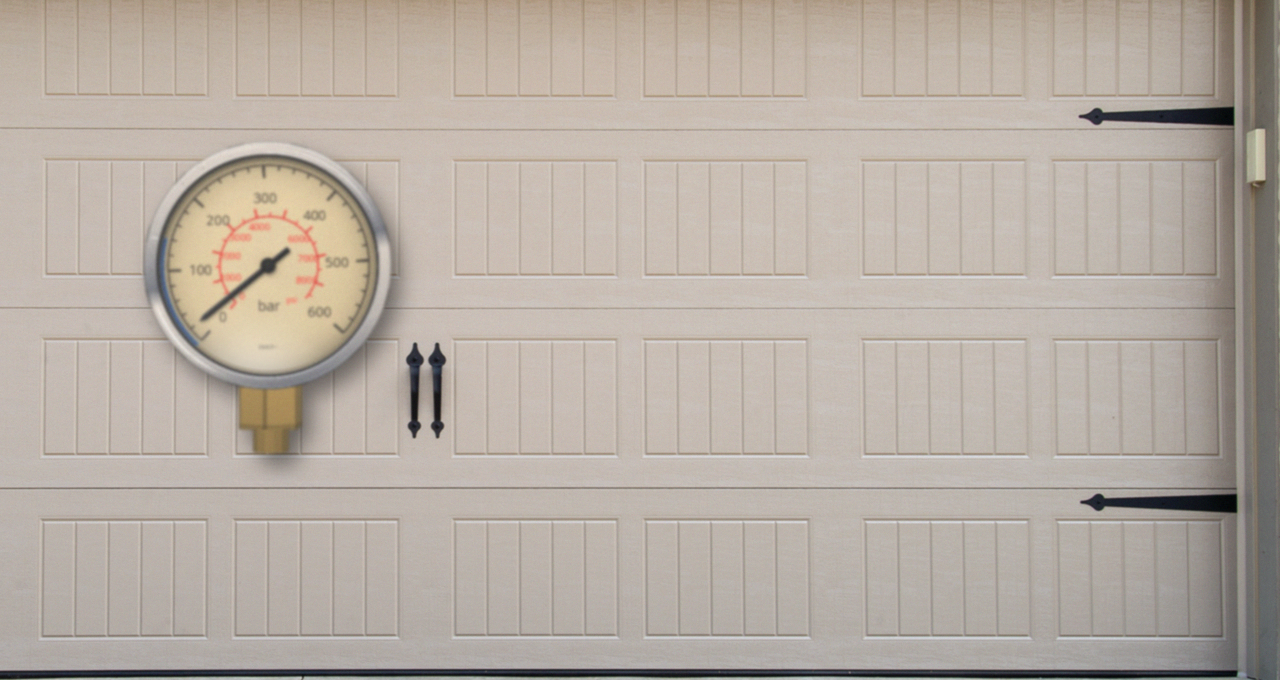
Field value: 20
